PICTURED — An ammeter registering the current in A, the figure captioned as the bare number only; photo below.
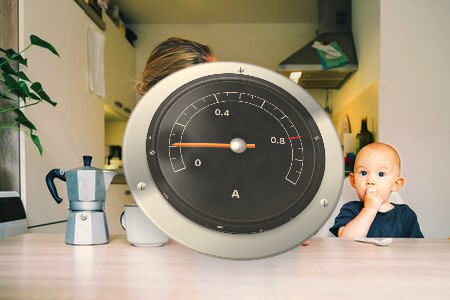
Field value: 0.1
